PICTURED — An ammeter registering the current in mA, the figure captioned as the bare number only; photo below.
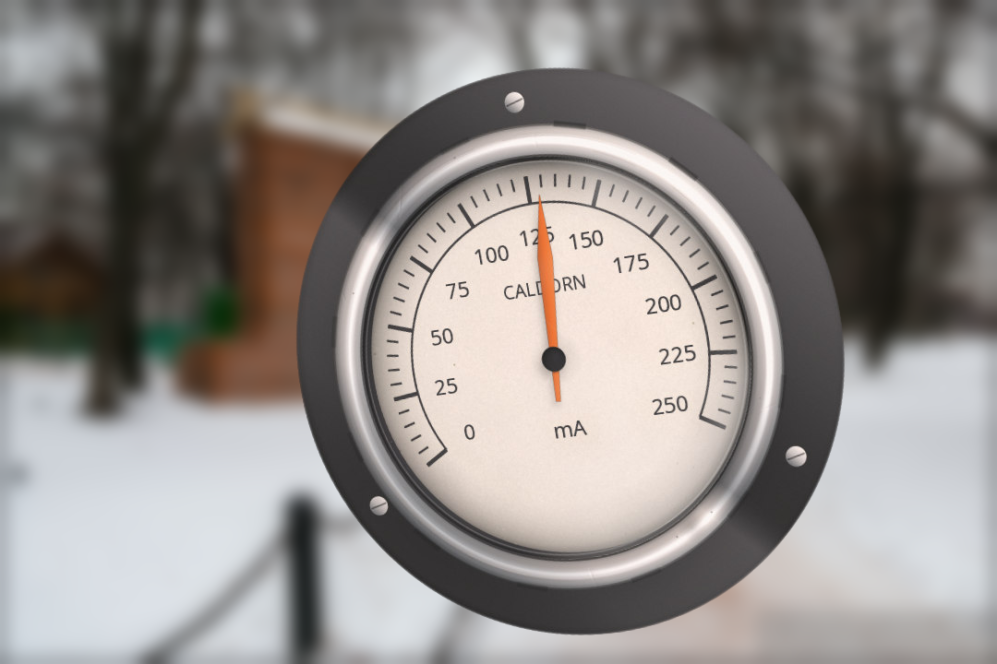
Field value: 130
